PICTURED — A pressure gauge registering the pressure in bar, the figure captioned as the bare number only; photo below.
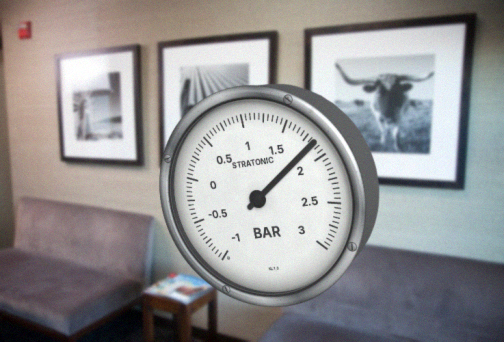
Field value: 1.85
